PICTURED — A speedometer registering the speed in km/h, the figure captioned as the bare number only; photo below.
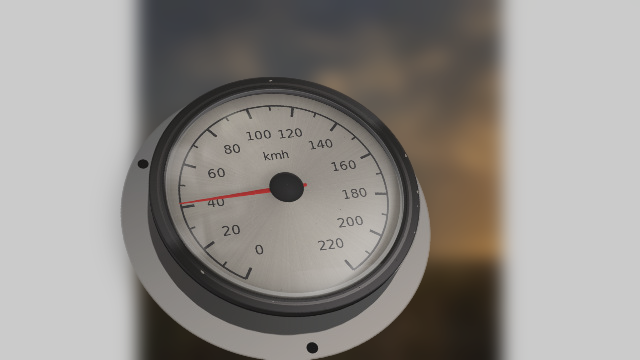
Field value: 40
